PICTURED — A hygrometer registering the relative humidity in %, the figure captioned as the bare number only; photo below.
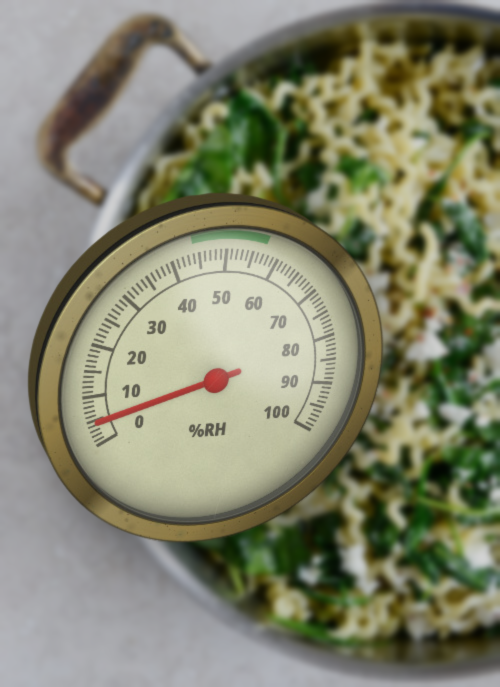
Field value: 5
